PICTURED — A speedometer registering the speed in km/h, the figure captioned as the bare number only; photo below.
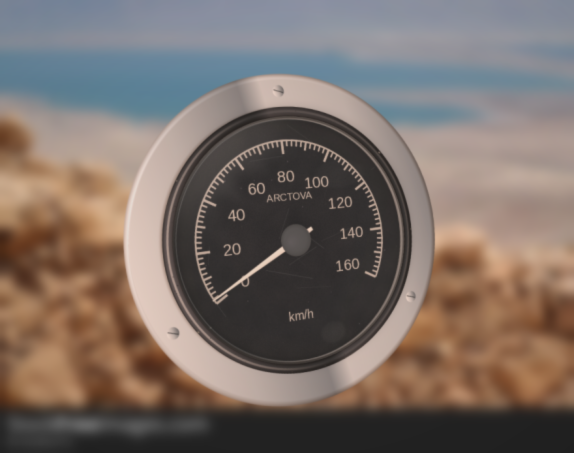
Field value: 2
